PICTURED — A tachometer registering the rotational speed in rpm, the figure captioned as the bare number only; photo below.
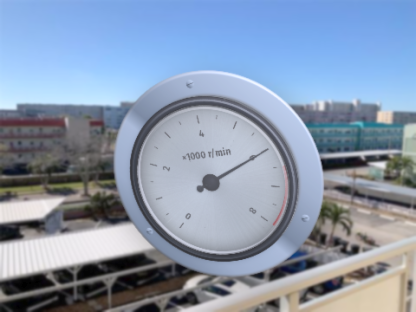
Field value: 6000
